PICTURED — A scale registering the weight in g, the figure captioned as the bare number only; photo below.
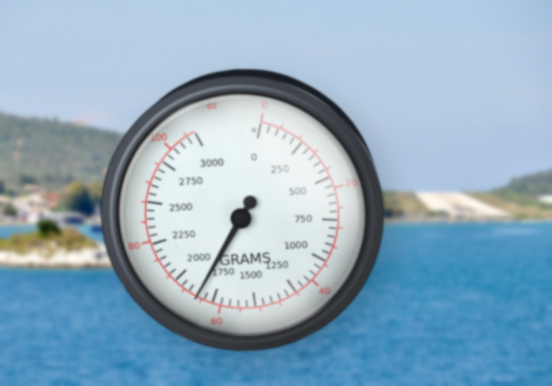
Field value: 1850
